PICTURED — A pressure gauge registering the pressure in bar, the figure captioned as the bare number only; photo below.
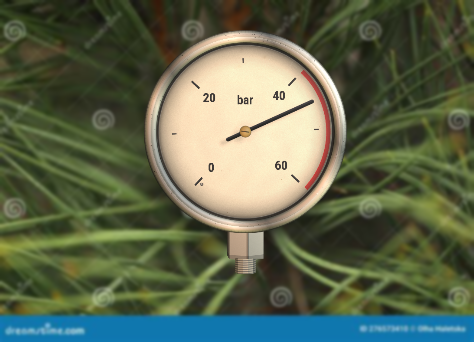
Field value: 45
